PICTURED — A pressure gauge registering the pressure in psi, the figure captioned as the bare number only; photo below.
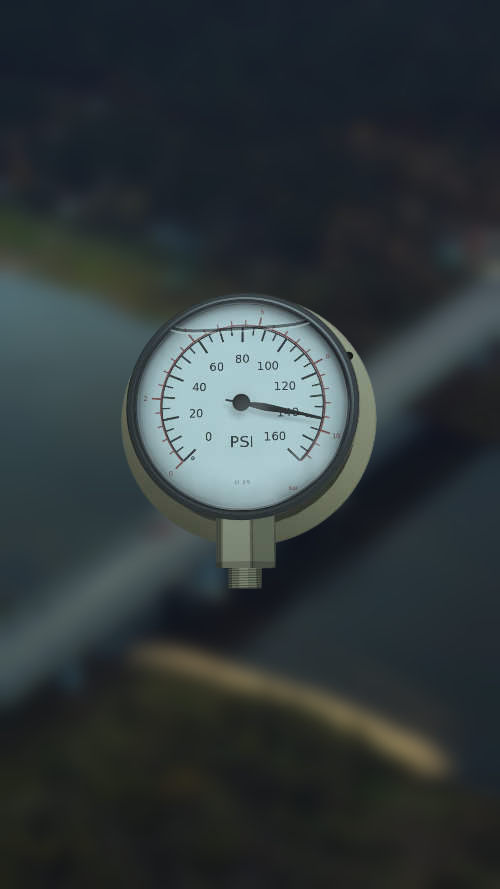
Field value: 140
